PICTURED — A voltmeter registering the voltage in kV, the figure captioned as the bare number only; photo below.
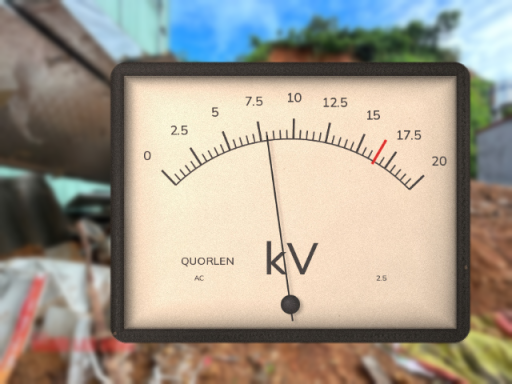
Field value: 8
